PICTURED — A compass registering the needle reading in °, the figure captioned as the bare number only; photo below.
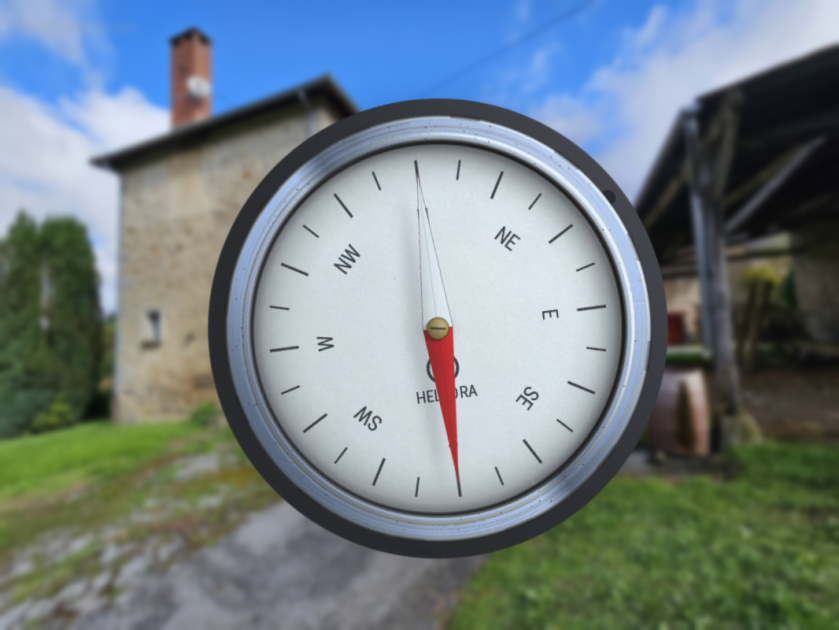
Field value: 180
